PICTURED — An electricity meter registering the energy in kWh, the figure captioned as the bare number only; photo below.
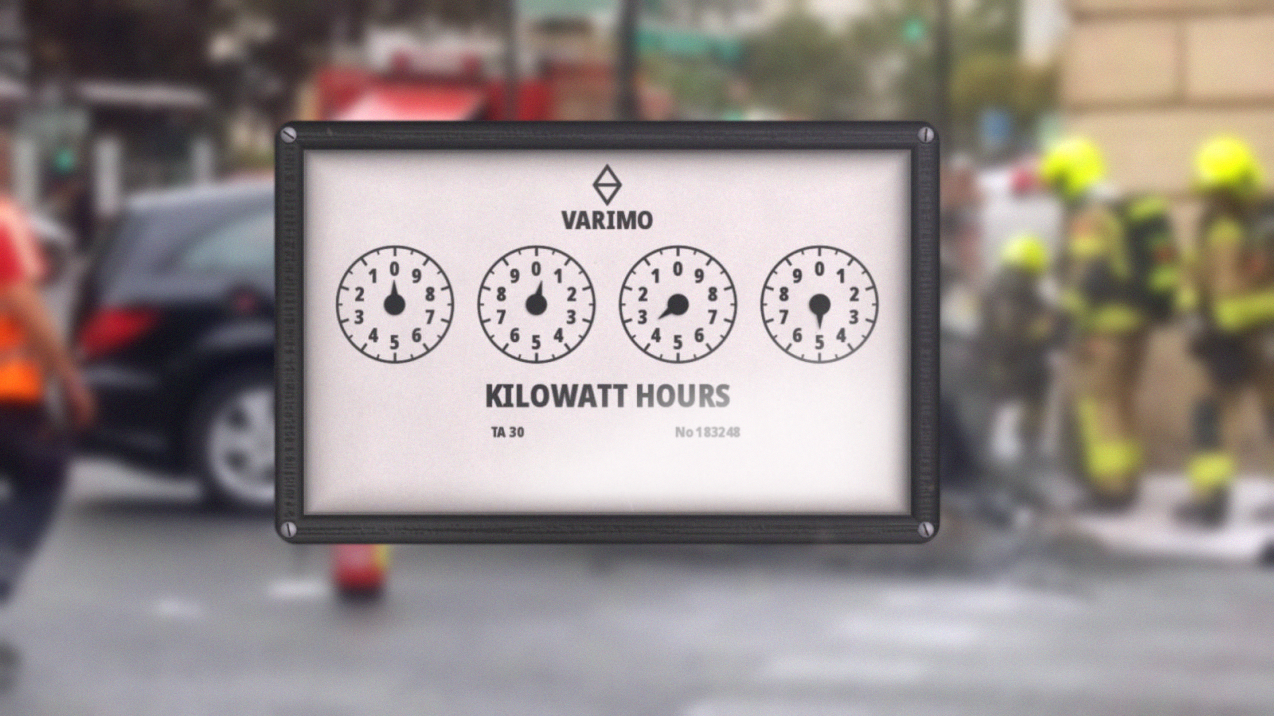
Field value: 35
